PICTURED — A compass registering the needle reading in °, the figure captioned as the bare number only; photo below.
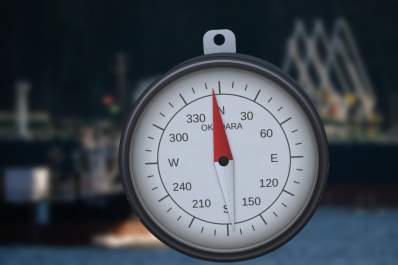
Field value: 355
